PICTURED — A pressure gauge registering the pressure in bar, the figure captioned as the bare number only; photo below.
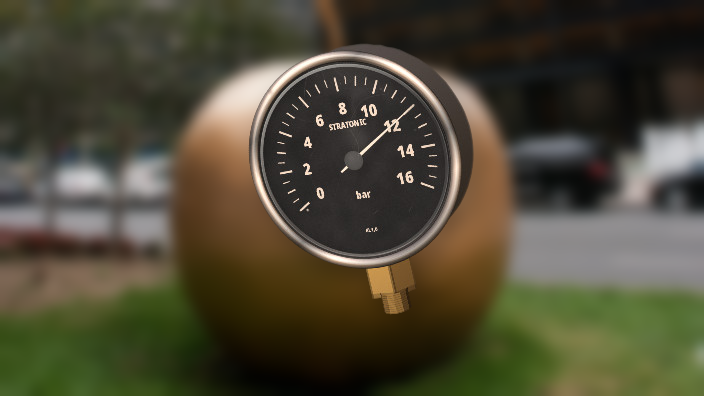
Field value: 12
